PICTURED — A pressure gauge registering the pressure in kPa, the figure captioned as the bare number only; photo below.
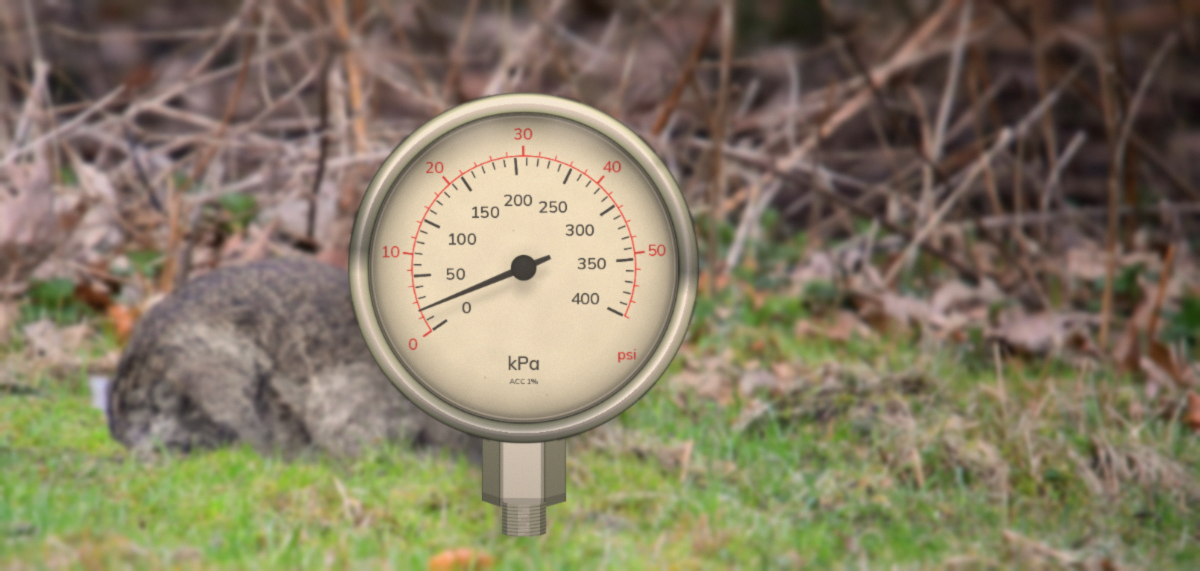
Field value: 20
